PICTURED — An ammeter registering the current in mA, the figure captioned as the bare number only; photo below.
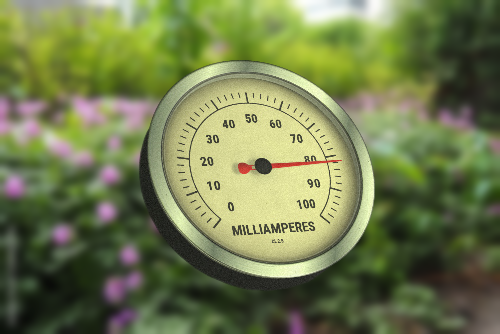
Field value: 82
